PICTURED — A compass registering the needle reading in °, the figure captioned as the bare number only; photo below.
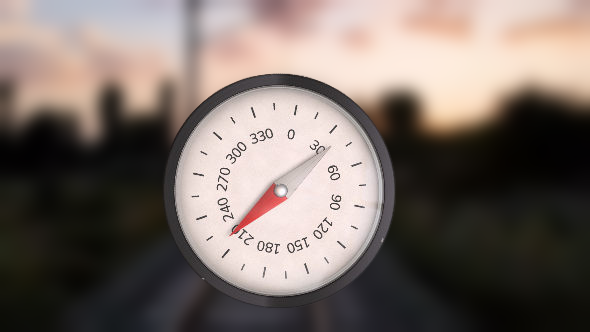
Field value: 217.5
